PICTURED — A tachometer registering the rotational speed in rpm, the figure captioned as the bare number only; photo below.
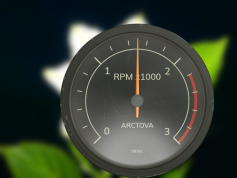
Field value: 1500
